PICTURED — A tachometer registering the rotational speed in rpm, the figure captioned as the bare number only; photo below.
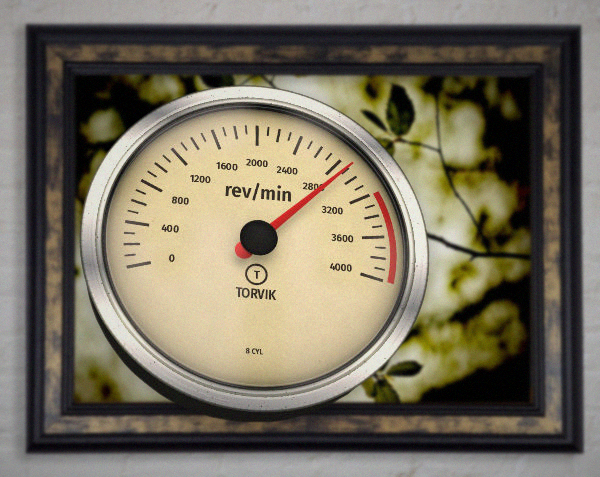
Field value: 2900
